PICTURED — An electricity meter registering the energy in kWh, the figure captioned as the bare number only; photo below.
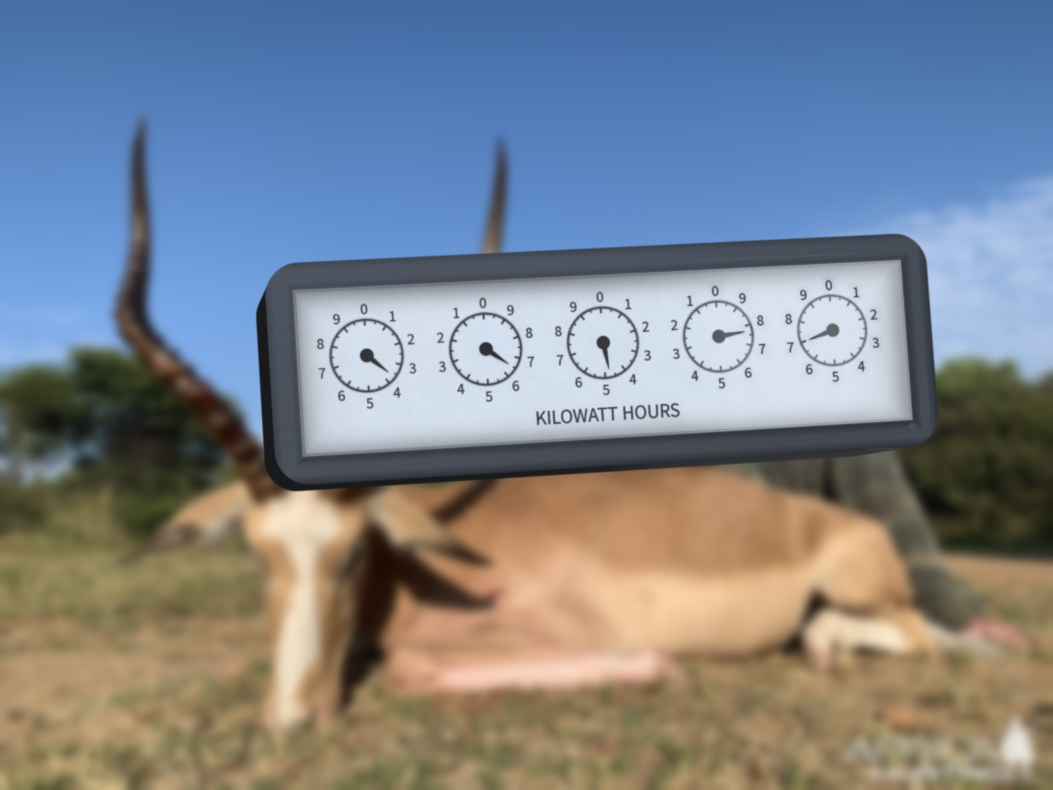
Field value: 36477
